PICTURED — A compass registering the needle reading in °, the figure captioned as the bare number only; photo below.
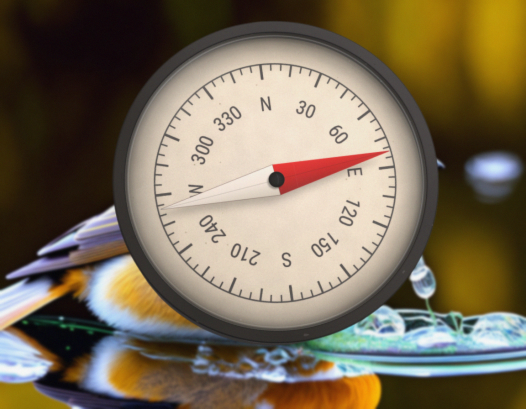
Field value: 82.5
